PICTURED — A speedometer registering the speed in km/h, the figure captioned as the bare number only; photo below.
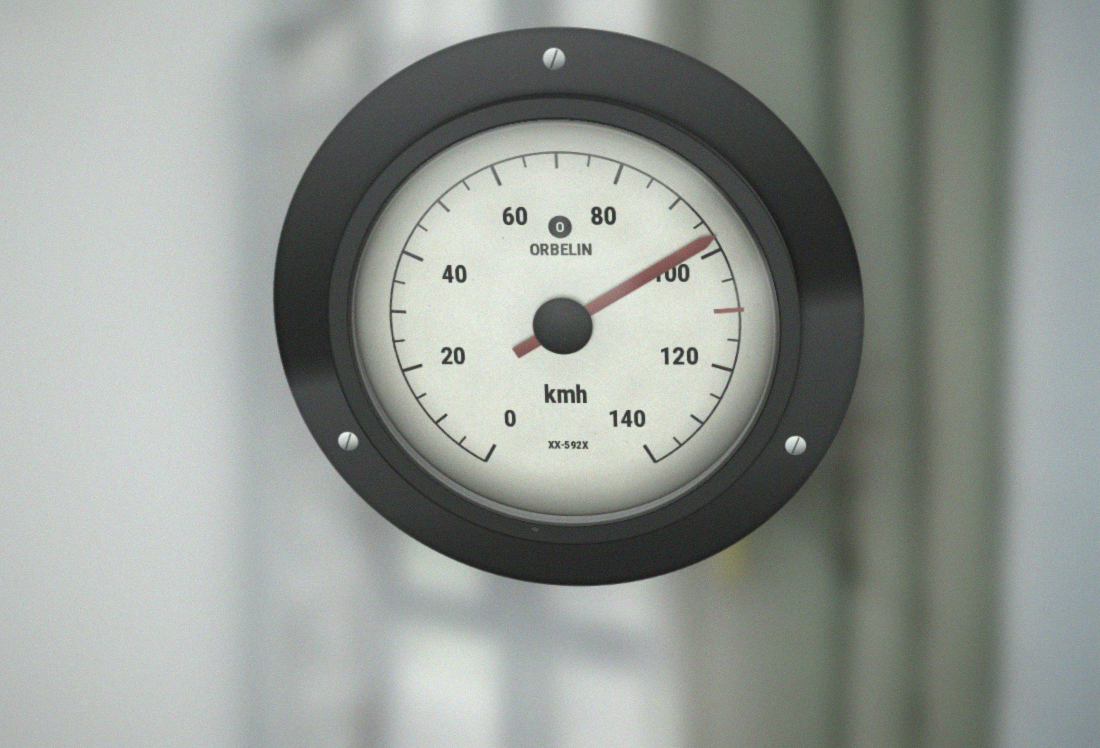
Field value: 97.5
